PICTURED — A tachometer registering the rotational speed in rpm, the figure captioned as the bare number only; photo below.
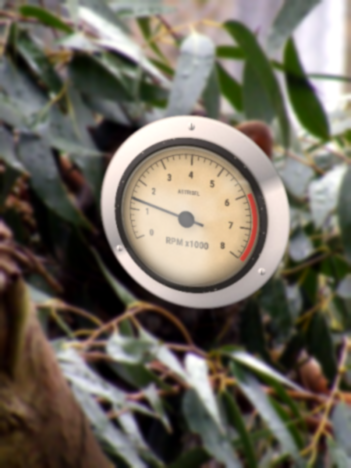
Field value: 1400
